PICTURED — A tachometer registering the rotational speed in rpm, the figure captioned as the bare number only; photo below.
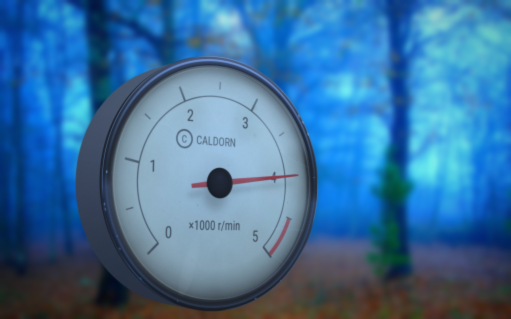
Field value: 4000
